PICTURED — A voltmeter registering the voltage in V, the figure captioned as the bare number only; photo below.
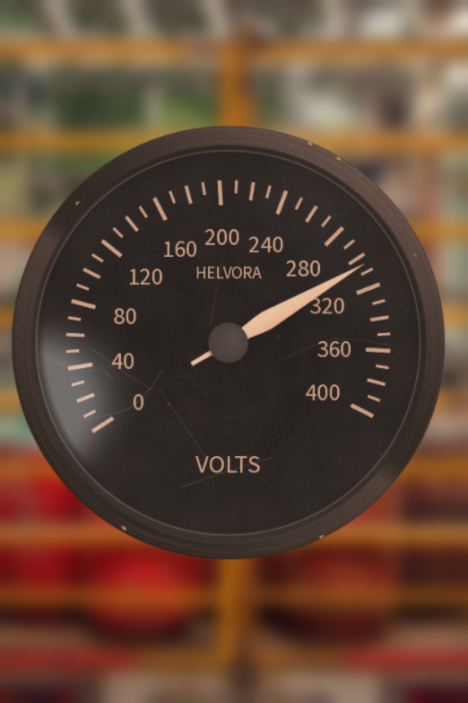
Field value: 305
